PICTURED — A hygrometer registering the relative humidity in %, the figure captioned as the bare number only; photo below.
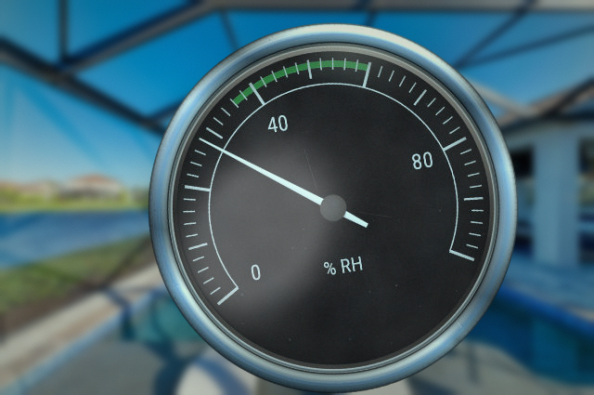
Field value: 28
